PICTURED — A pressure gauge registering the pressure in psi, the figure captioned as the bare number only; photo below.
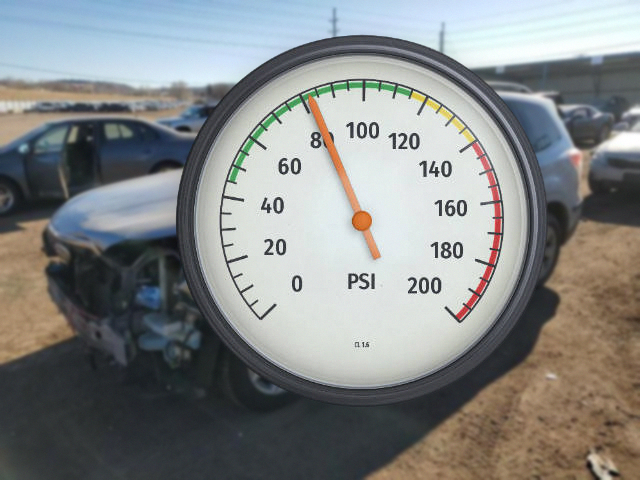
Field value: 82.5
